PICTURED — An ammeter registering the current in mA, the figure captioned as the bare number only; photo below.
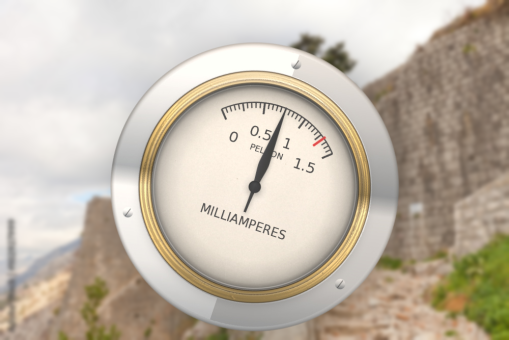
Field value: 0.75
